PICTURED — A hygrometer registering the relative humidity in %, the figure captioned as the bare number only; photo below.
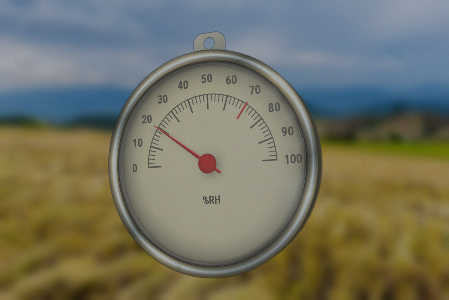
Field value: 20
